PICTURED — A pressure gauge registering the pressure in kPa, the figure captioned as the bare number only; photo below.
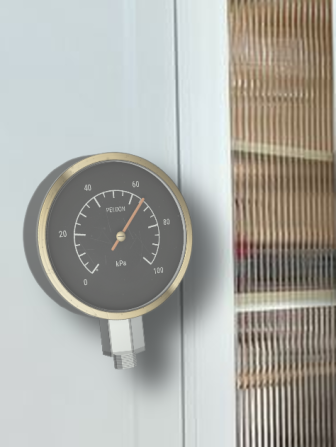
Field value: 65
